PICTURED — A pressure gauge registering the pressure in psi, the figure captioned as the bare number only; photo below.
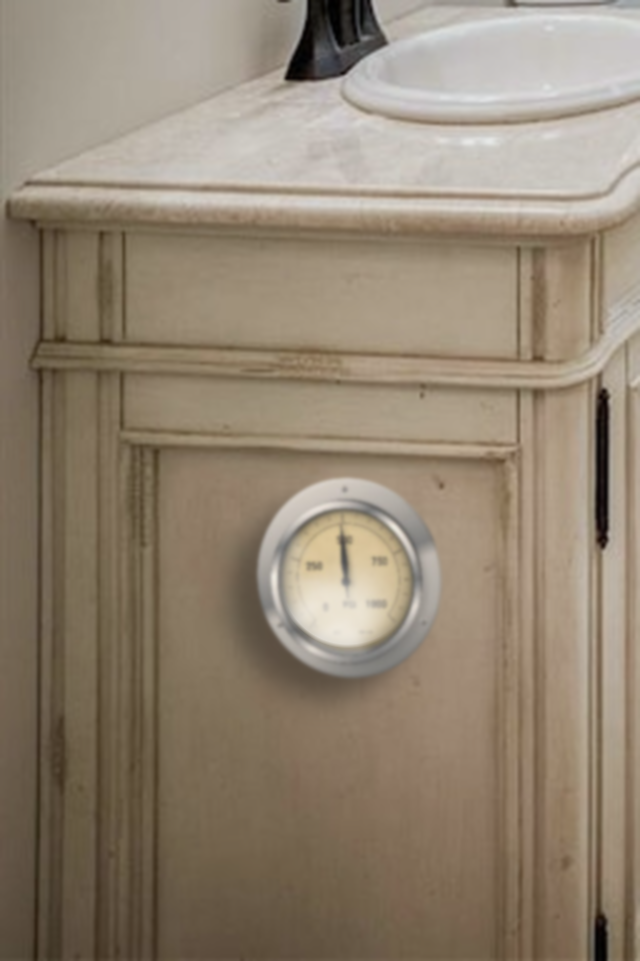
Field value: 500
